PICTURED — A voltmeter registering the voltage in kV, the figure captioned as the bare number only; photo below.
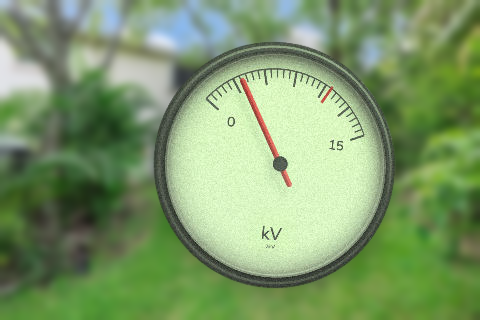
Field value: 3
